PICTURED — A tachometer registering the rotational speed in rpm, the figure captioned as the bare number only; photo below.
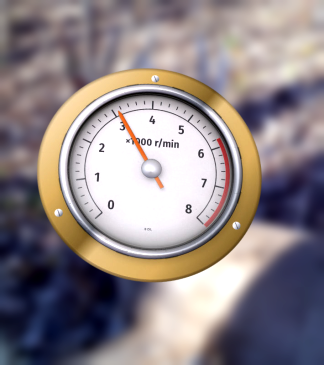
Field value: 3100
